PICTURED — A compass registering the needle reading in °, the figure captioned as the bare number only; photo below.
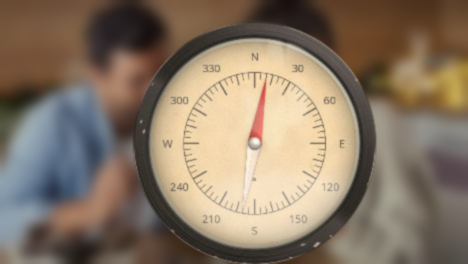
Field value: 10
